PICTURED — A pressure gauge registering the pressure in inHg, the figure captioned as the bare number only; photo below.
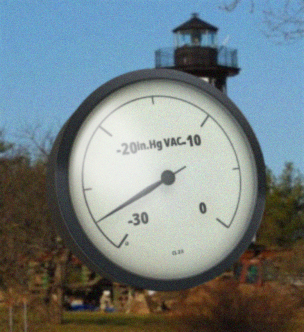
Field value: -27.5
